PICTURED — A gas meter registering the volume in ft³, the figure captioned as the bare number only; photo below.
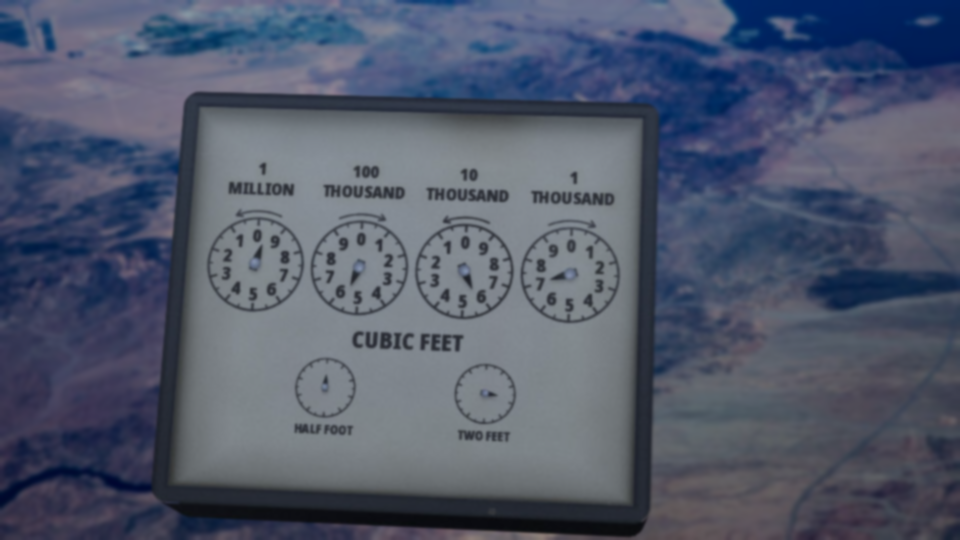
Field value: 955700
